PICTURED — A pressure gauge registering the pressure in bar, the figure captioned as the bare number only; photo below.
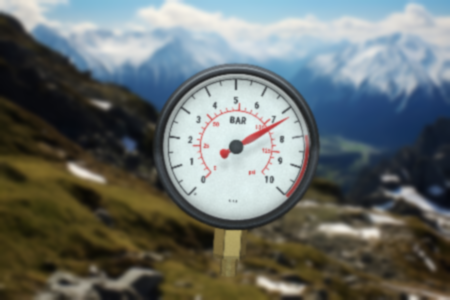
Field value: 7.25
